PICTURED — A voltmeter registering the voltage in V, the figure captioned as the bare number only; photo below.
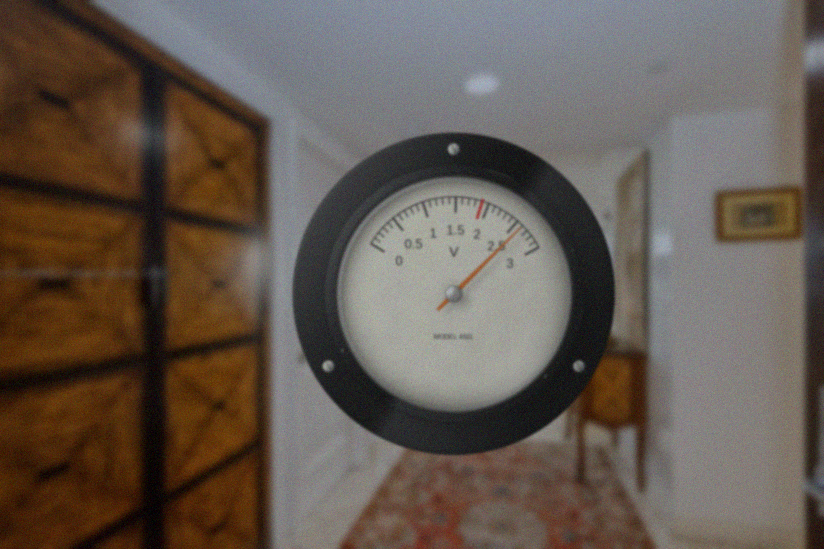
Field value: 2.6
